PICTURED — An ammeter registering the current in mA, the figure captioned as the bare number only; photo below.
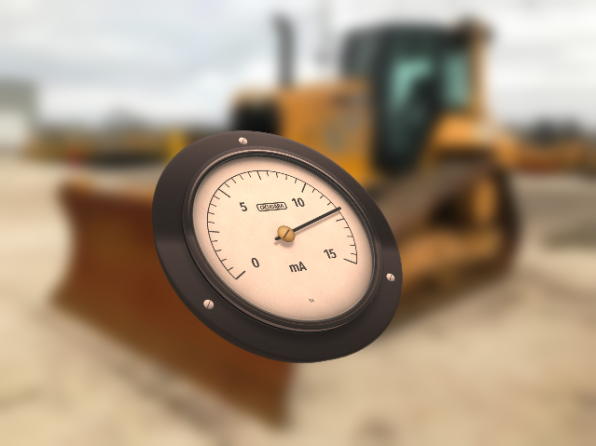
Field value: 12
